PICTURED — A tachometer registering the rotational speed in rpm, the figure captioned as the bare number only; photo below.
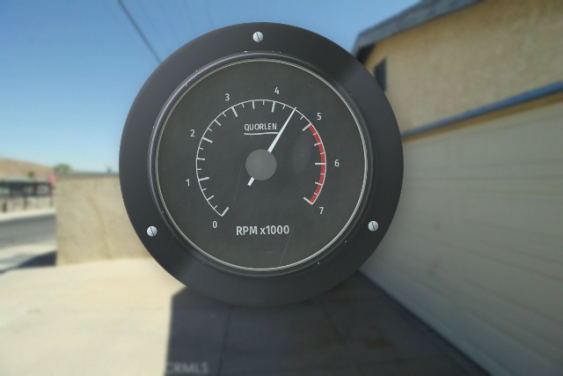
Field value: 4500
